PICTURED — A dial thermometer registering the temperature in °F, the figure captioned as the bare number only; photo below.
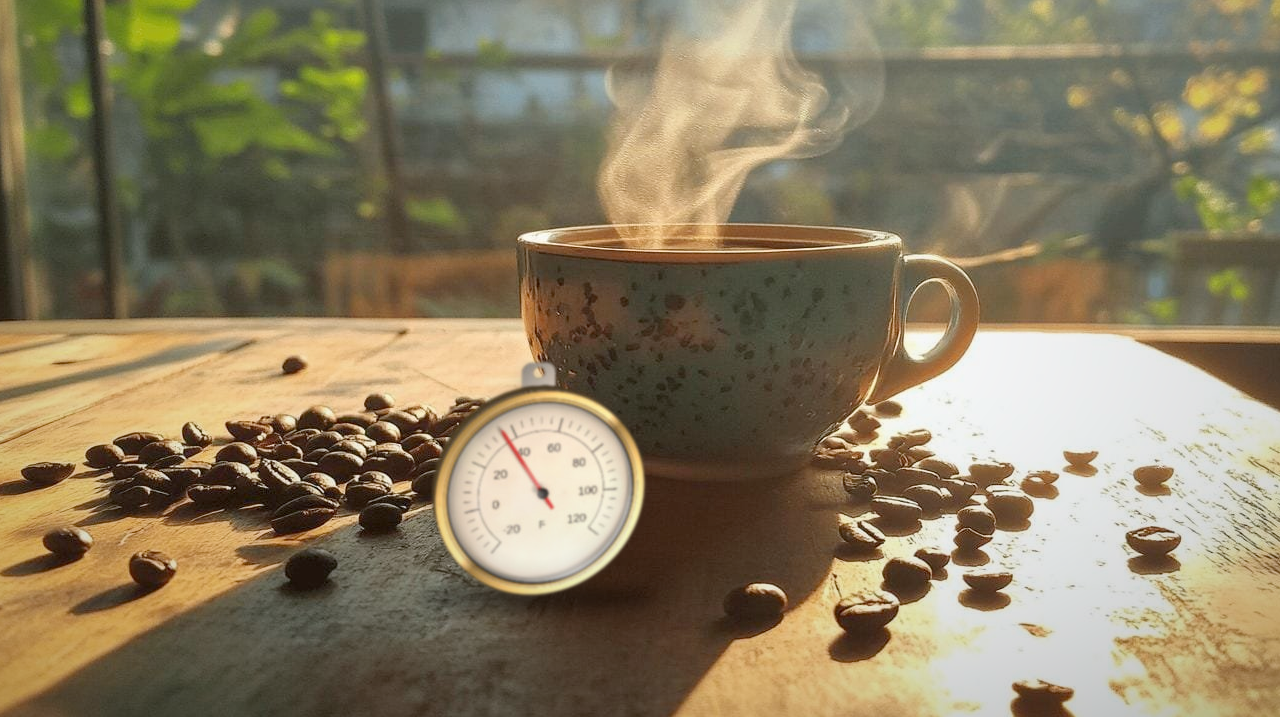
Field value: 36
